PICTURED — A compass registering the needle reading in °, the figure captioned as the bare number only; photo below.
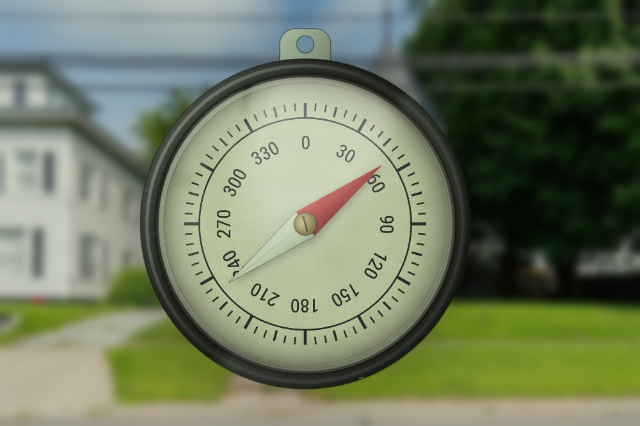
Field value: 52.5
